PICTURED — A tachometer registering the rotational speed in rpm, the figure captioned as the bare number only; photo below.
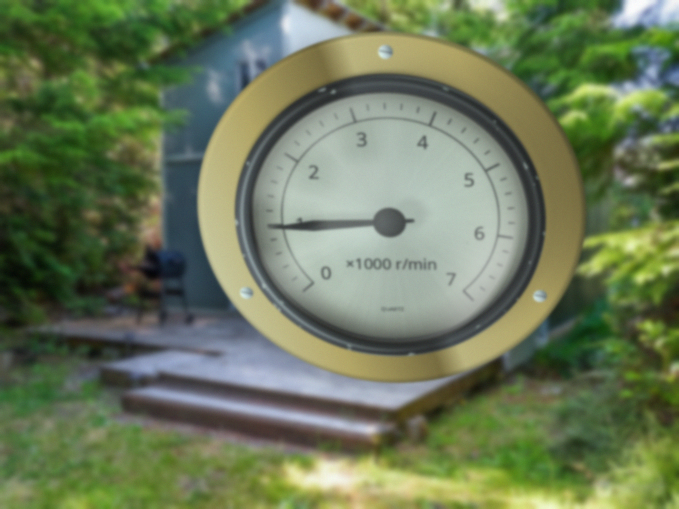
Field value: 1000
